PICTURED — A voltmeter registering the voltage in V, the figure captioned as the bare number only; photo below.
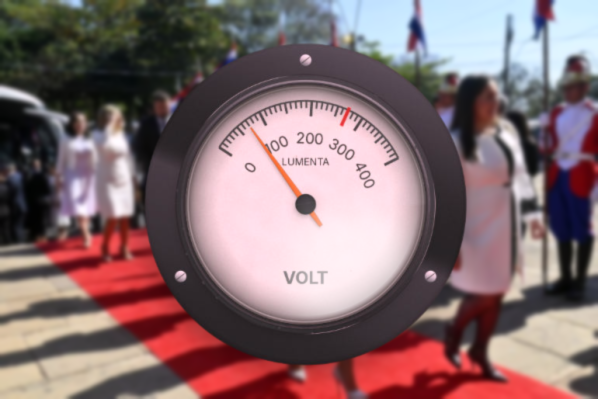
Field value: 70
